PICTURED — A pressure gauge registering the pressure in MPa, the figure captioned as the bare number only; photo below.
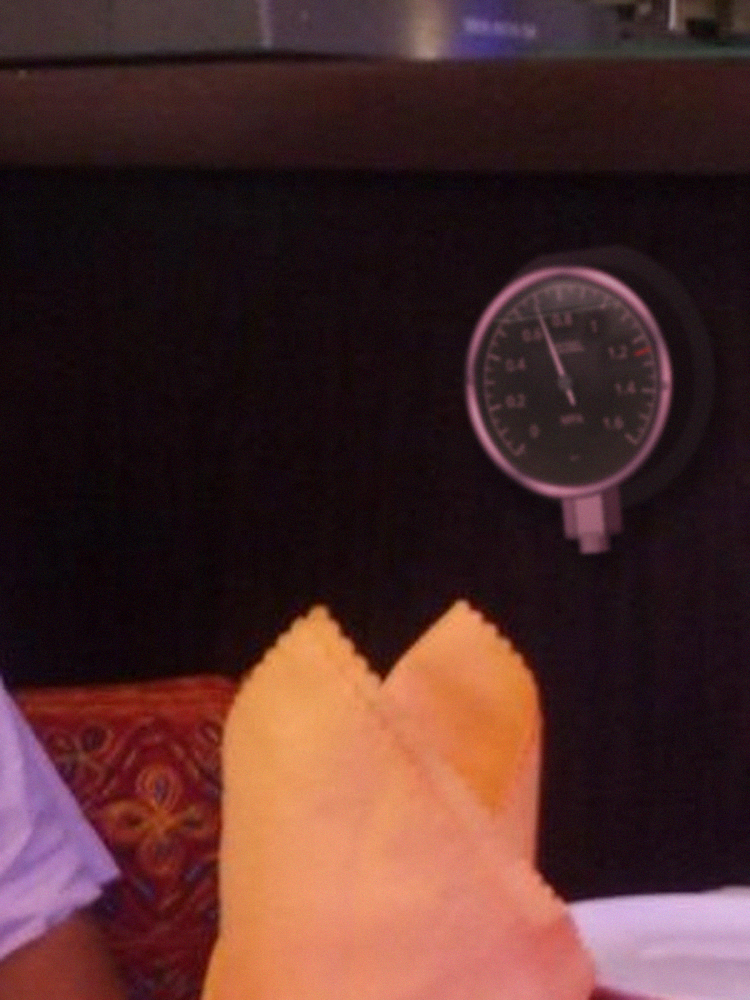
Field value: 0.7
